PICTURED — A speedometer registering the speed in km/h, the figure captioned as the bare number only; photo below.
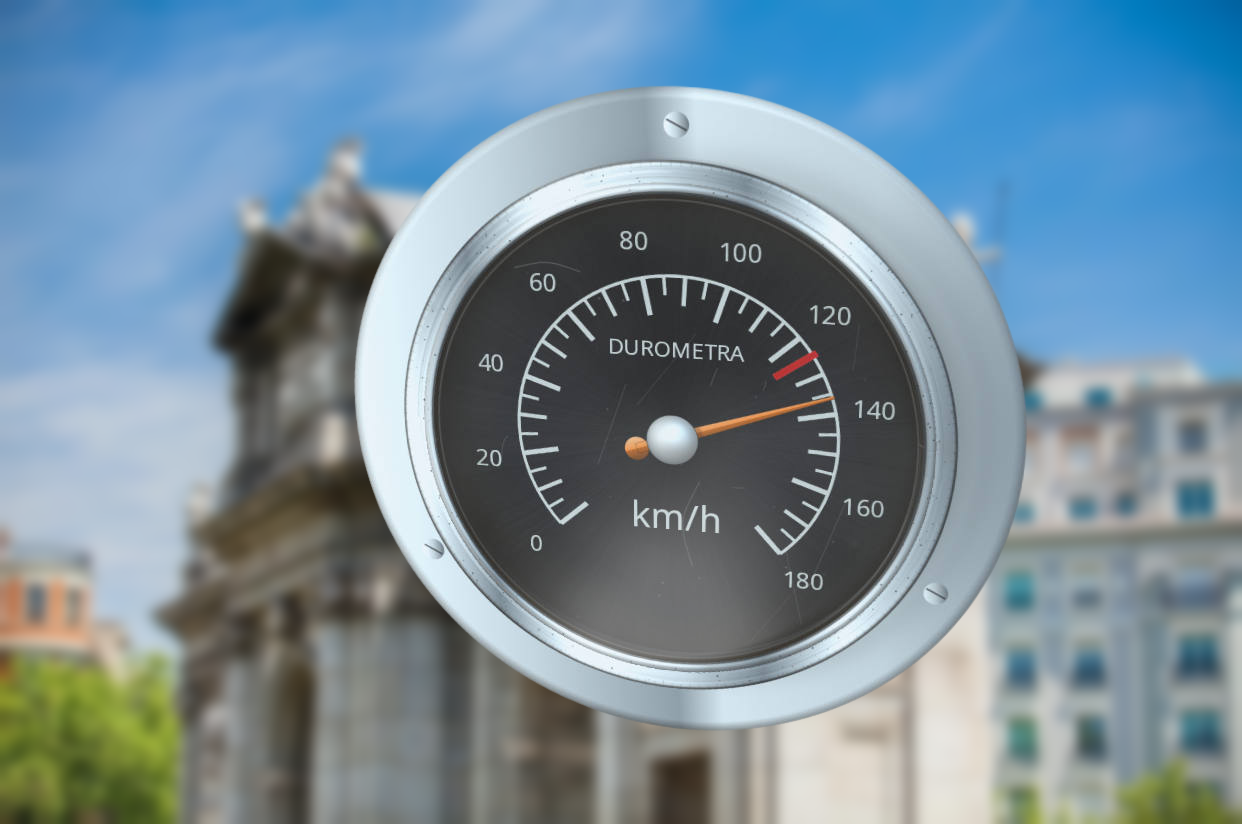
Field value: 135
